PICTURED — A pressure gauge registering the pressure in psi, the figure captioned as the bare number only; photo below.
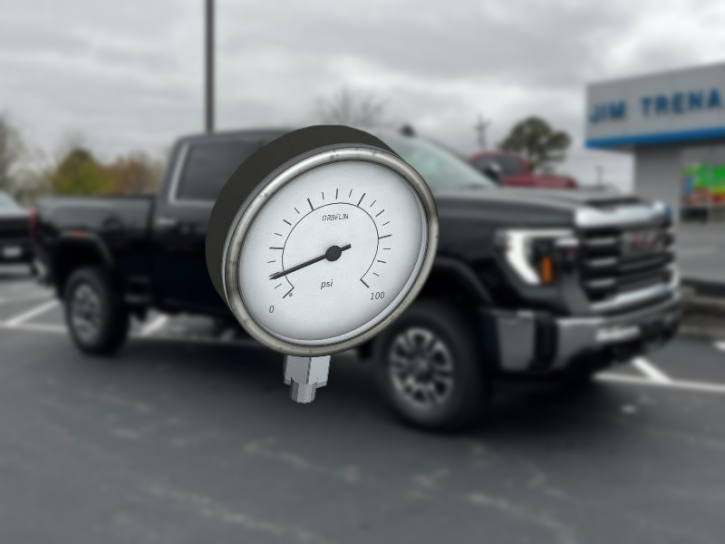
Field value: 10
